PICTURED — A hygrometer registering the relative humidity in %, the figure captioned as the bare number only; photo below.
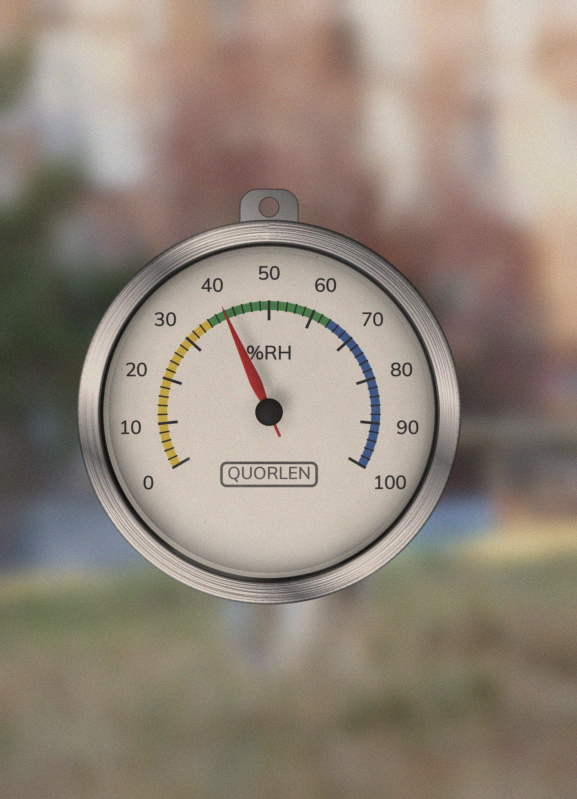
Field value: 40
